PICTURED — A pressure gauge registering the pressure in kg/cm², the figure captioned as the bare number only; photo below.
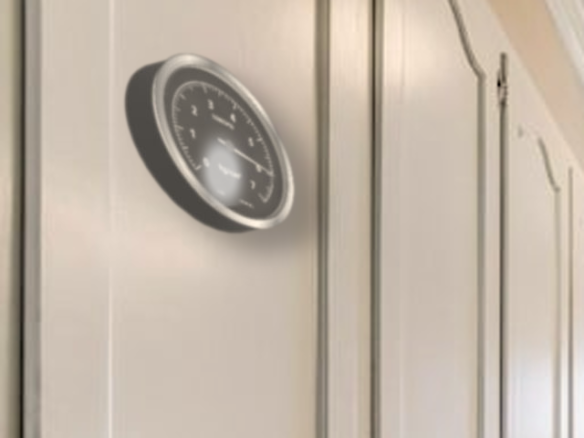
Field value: 6
